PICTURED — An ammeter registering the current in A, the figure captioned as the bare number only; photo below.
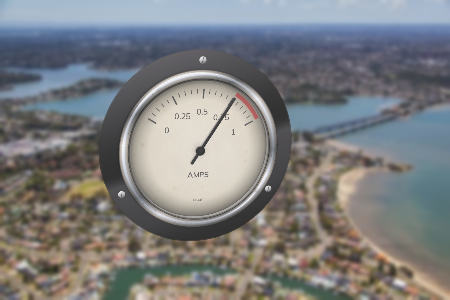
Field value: 0.75
